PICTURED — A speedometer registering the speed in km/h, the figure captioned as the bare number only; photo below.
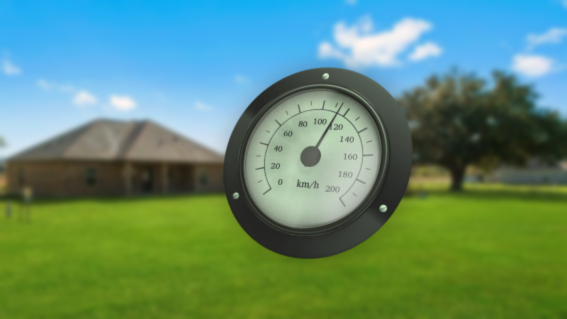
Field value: 115
